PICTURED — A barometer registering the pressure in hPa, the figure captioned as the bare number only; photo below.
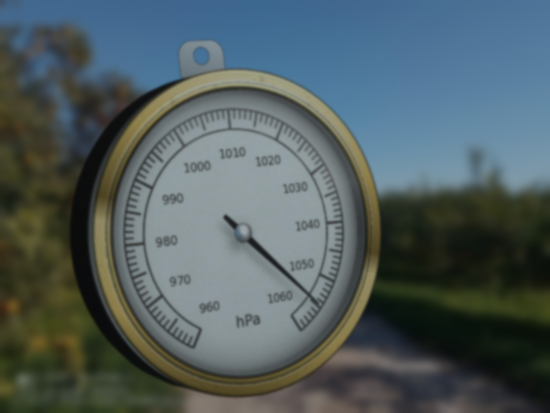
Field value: 1055
